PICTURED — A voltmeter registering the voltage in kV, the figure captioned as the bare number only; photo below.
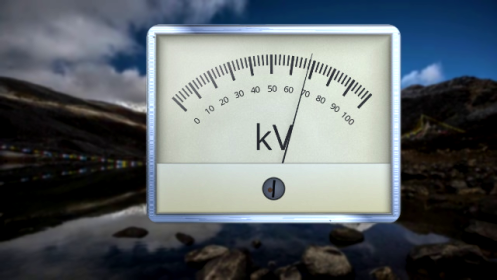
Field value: 68
